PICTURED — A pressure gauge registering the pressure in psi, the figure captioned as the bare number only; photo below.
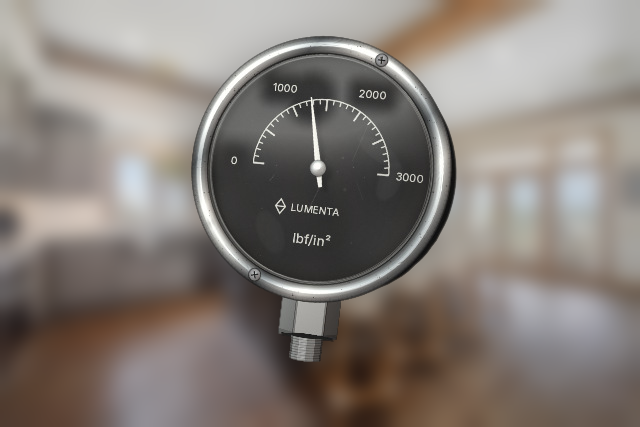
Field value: 1300
